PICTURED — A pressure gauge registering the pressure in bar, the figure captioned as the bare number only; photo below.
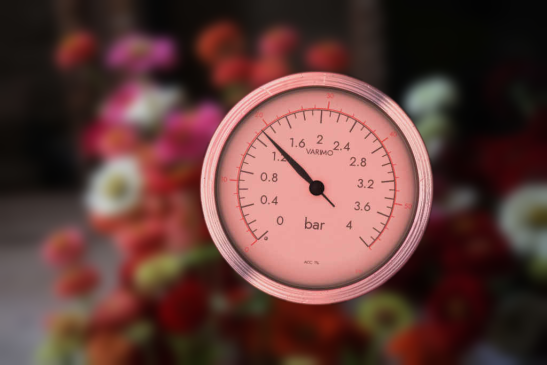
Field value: 1.3
